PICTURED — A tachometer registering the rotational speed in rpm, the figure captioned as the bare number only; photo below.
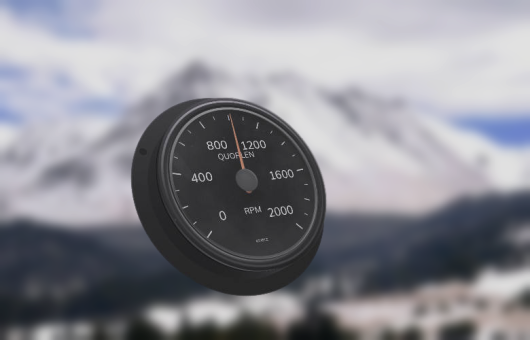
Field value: 1000
